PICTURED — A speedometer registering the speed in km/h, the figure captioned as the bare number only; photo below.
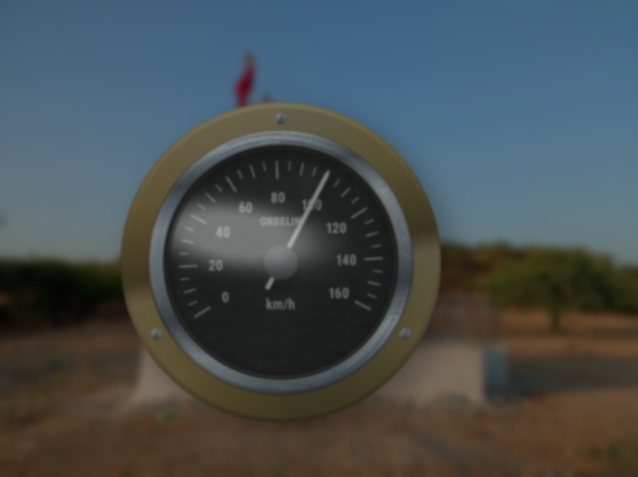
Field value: 100
